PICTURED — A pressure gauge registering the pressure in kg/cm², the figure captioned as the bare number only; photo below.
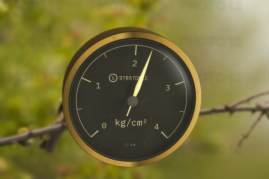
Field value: 2.25
